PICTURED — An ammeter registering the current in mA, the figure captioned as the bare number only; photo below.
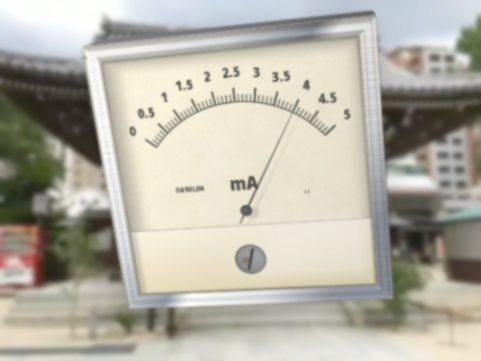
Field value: 4
